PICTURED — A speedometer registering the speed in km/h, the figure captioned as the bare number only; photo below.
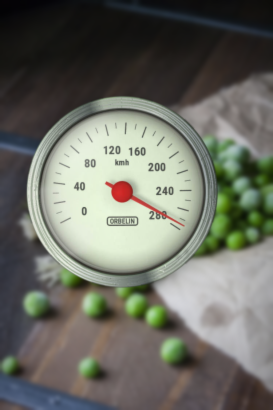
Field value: 275
